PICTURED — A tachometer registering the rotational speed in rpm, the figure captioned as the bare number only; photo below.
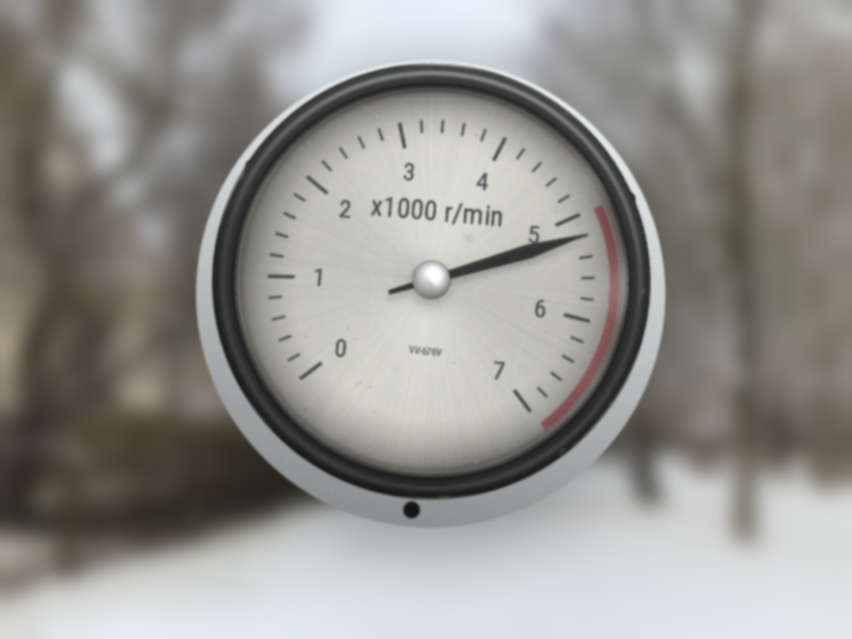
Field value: 5200
